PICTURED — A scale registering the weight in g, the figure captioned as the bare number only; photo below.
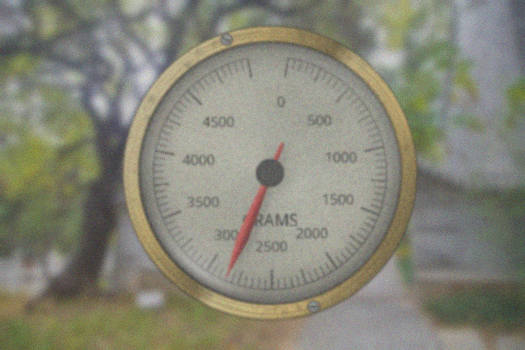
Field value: 2850
